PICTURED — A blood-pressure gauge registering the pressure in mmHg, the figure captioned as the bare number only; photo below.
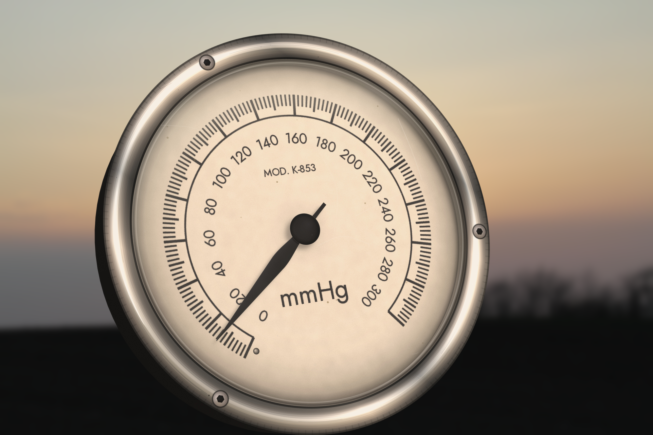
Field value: 14
